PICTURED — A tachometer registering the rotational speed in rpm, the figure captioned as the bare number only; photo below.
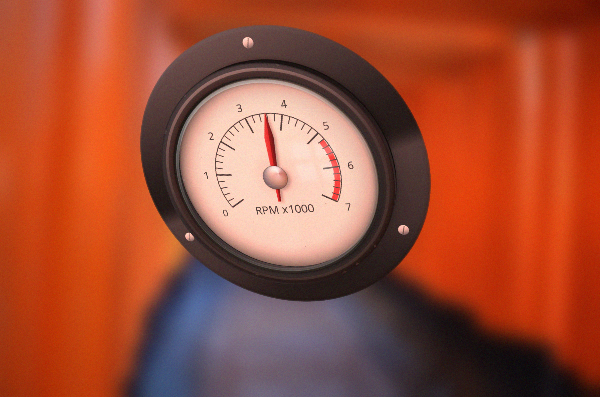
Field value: 3600
